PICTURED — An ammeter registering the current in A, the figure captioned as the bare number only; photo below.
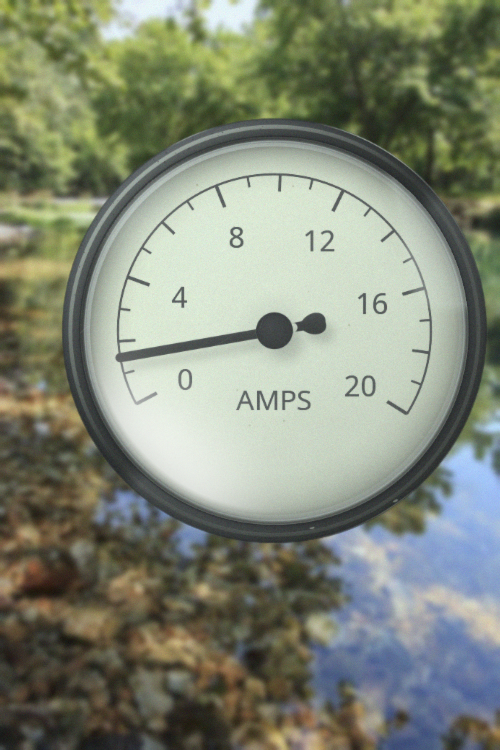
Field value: 1.5
